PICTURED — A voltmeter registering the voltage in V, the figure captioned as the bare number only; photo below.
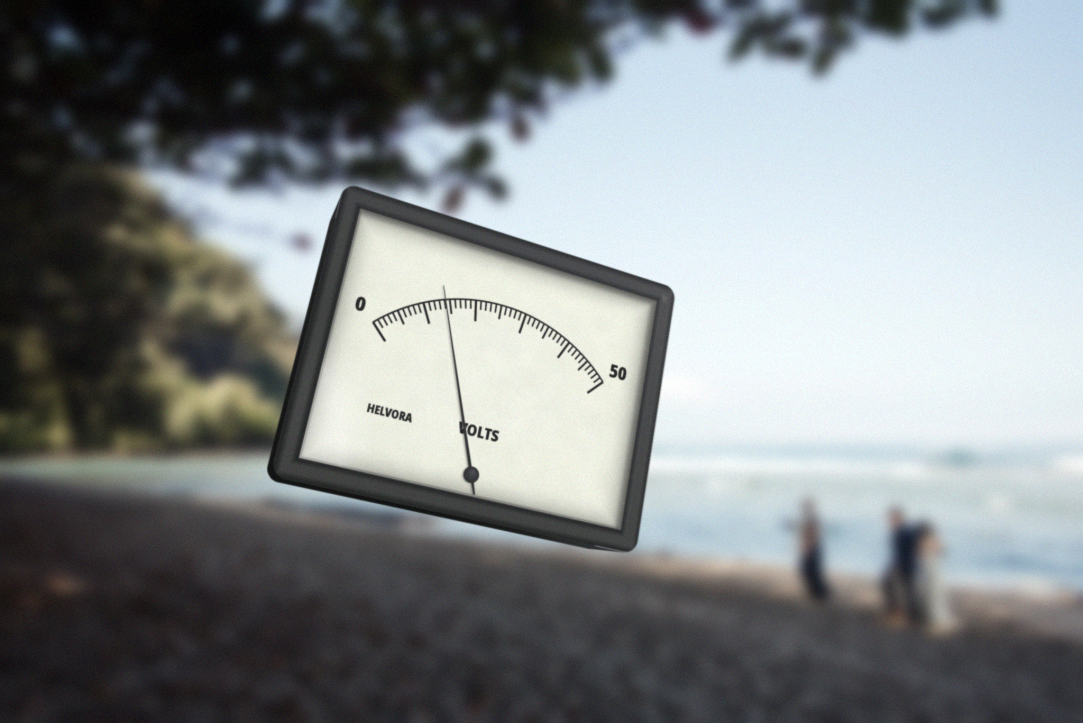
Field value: 14
